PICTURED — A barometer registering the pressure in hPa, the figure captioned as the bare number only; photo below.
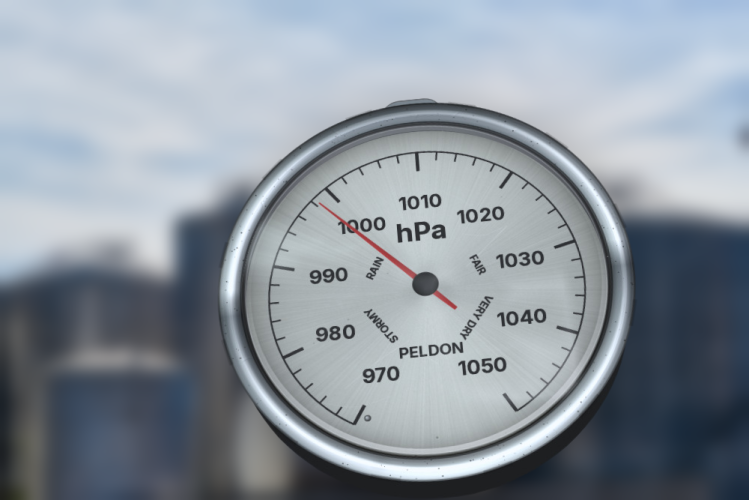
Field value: 998
